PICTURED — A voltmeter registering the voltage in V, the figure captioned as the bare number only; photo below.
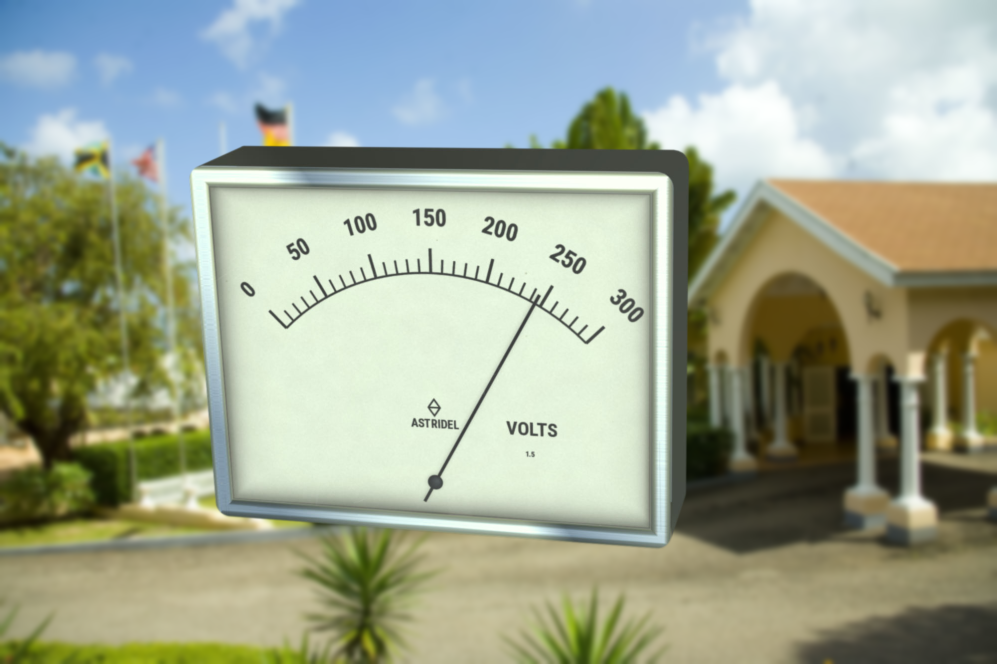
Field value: 245
